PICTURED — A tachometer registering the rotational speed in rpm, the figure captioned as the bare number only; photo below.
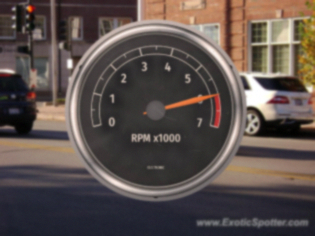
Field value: 6000
